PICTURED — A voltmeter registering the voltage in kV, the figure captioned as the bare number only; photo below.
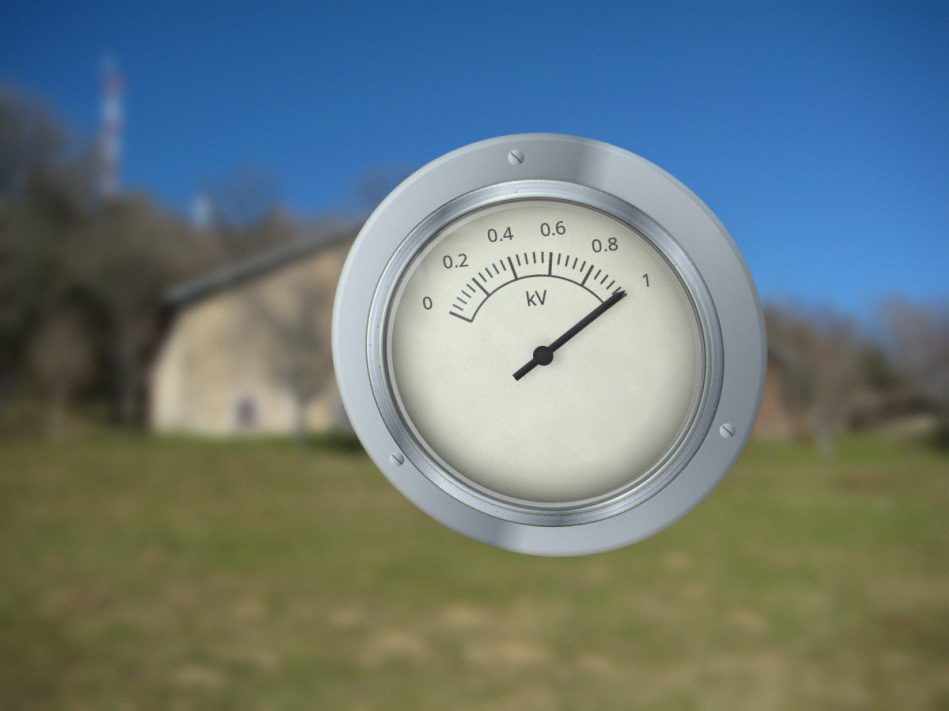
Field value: 0.98
